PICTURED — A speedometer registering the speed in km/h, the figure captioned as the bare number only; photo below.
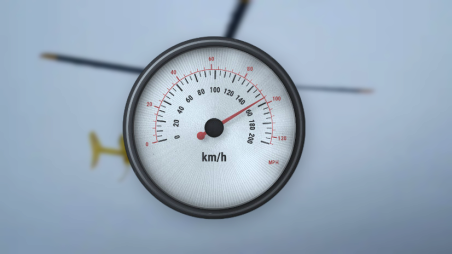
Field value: 155
